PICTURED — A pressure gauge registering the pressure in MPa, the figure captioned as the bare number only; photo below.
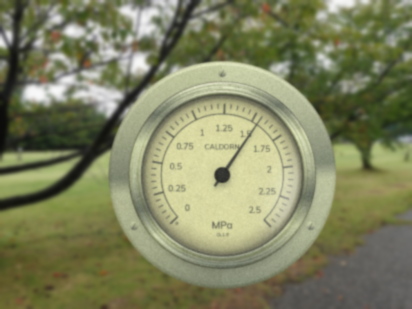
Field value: 1.55
